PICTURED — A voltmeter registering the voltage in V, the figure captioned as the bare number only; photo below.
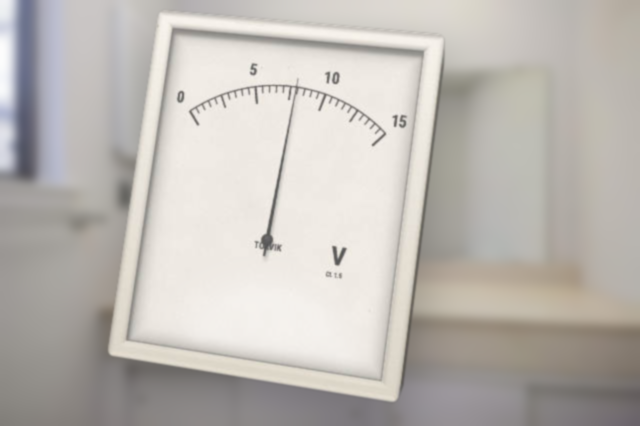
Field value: 8
